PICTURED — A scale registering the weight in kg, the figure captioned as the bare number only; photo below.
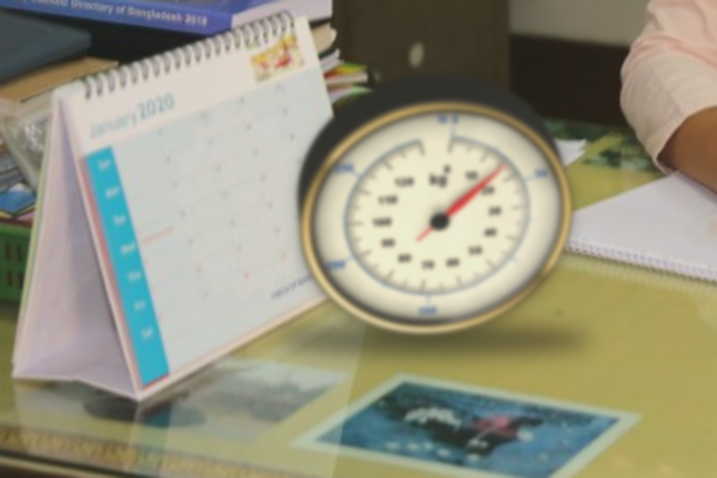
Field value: 15
